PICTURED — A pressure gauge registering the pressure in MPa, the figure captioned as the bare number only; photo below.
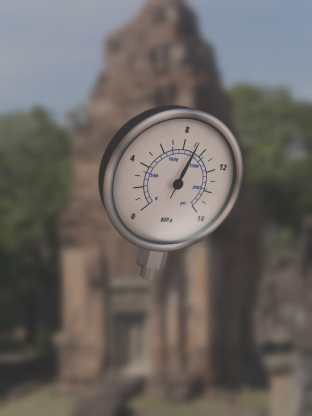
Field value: 9
